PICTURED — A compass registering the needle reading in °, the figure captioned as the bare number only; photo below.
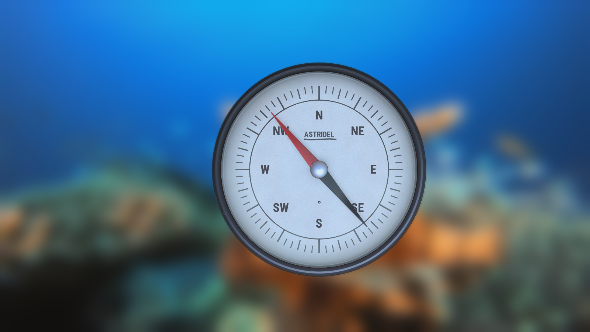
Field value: 320
